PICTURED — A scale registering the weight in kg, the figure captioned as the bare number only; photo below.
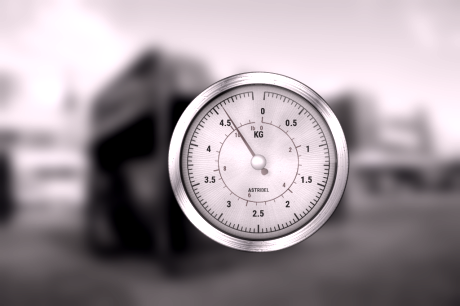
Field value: 4.6
